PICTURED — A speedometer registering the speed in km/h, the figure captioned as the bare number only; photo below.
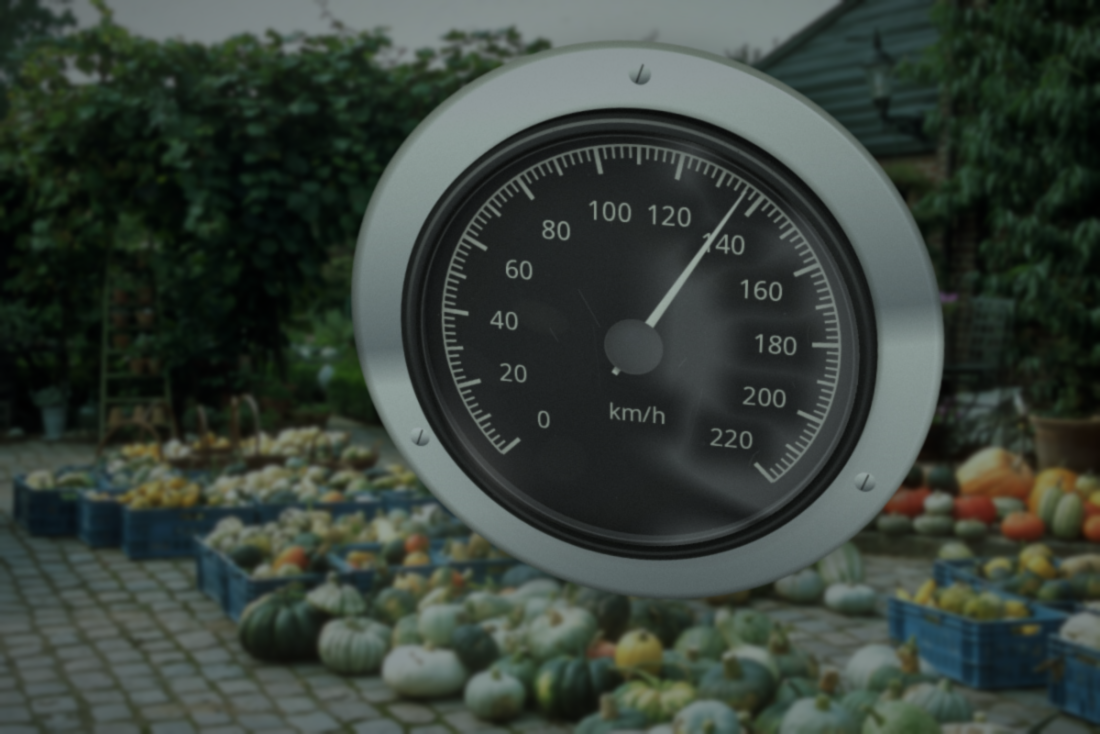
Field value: 136
